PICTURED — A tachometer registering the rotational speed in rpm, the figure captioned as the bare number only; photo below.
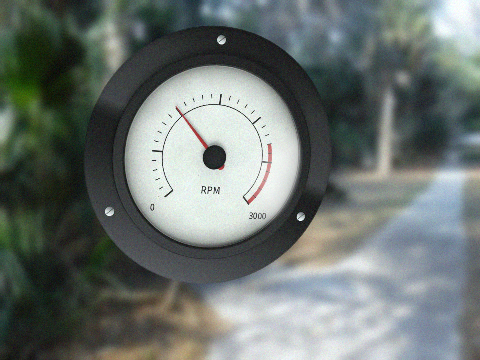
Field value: 1000
